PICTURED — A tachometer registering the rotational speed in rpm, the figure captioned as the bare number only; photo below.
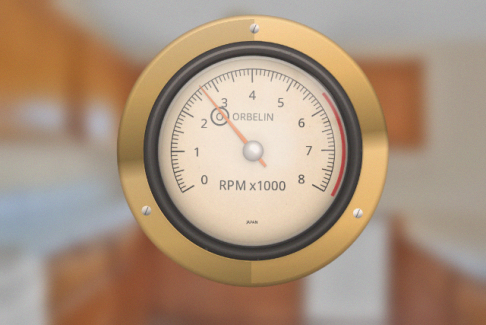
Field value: 2700
